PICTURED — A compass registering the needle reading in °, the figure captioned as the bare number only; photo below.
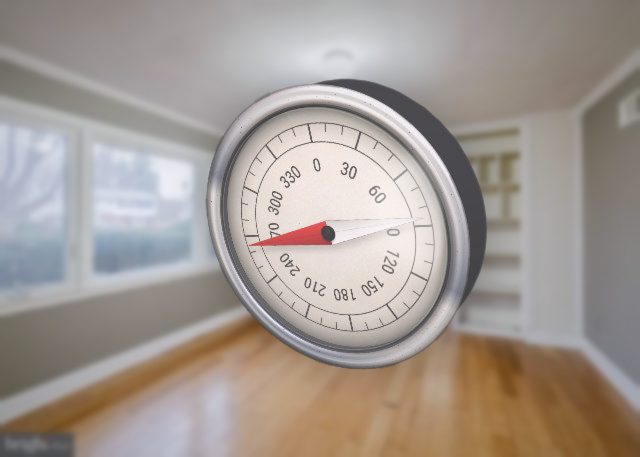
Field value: 265
